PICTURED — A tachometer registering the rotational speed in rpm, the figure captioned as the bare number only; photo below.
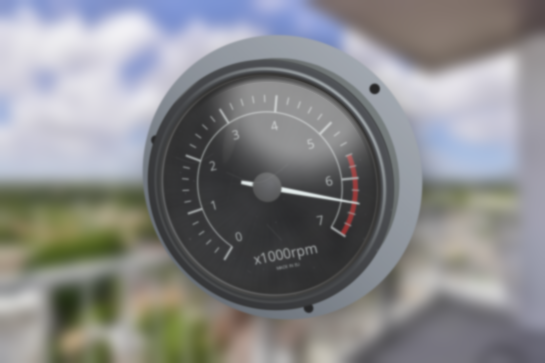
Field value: 6400
